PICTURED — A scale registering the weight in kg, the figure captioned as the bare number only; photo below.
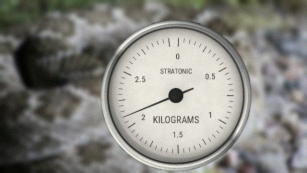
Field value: 2.1
